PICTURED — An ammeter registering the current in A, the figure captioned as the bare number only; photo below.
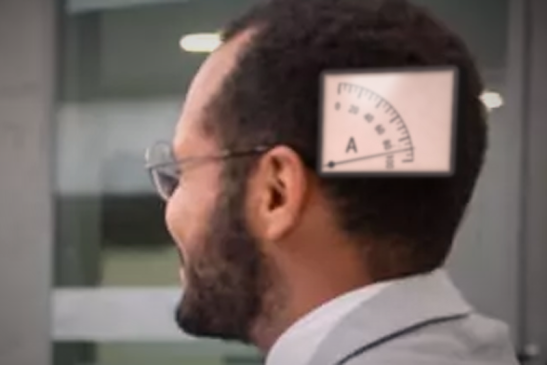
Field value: 90
